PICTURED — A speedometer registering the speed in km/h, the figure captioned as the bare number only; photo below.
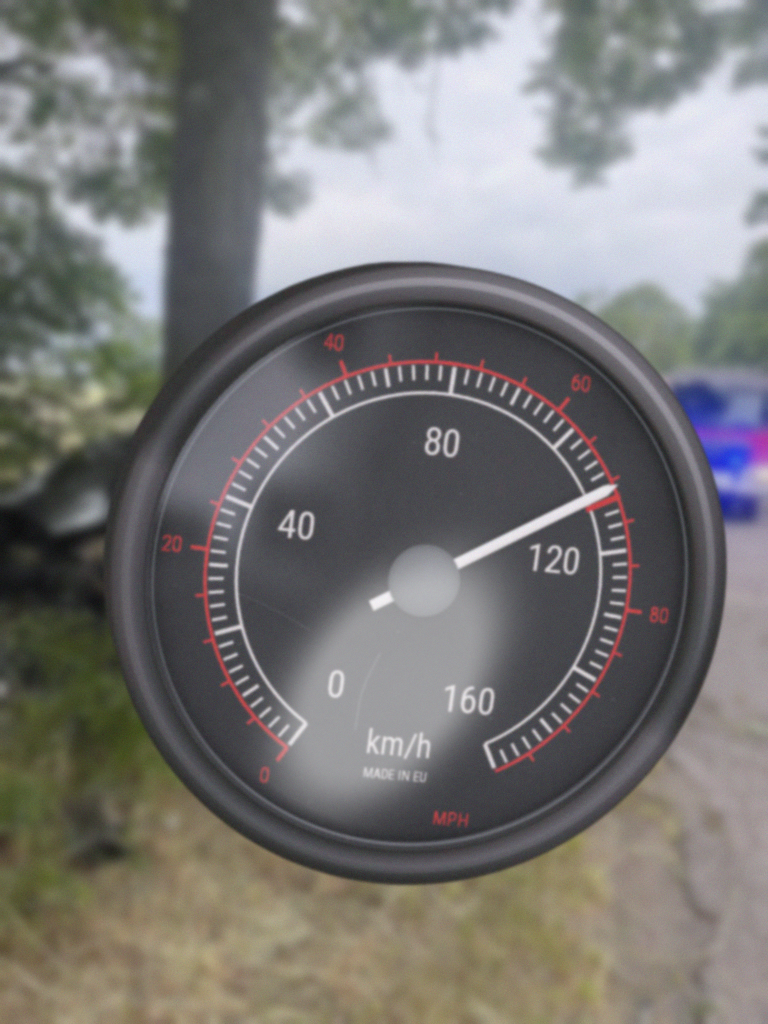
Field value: 110
